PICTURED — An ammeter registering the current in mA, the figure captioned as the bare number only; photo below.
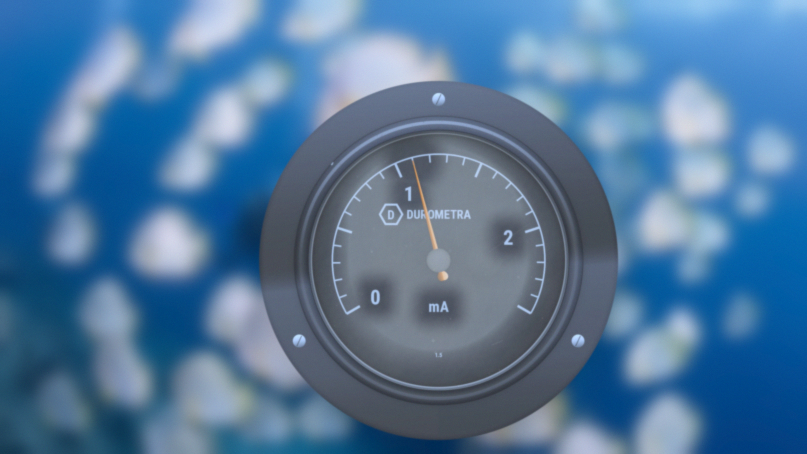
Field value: 1.1
